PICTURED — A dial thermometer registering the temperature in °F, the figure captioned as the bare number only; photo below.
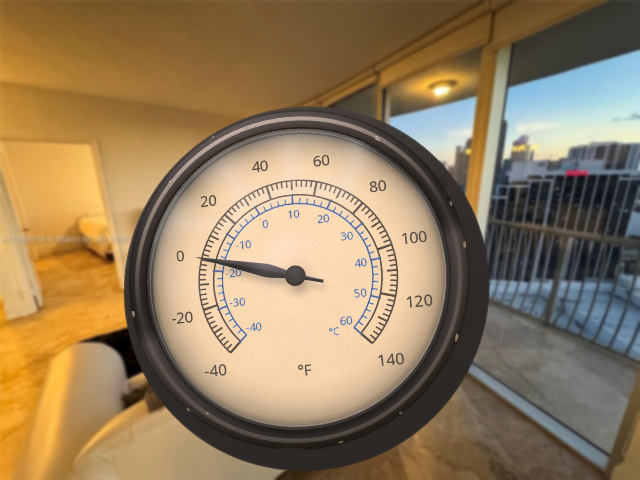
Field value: 0
